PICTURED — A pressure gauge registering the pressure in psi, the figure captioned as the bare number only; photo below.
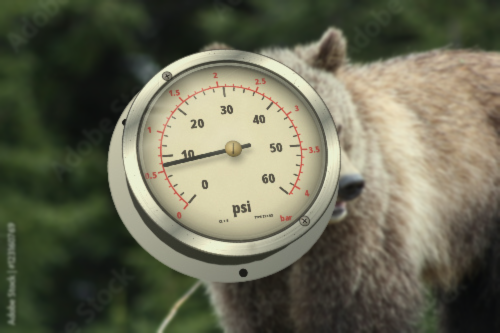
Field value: 8
